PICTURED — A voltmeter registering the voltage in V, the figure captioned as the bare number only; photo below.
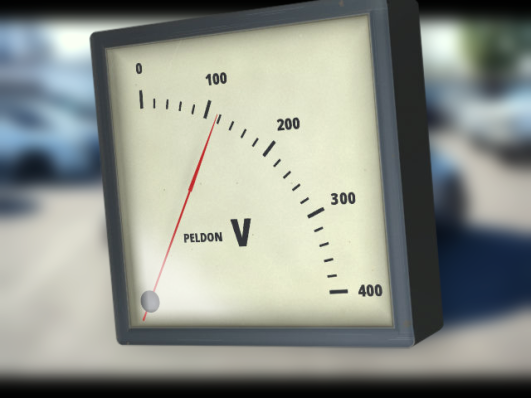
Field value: 120
